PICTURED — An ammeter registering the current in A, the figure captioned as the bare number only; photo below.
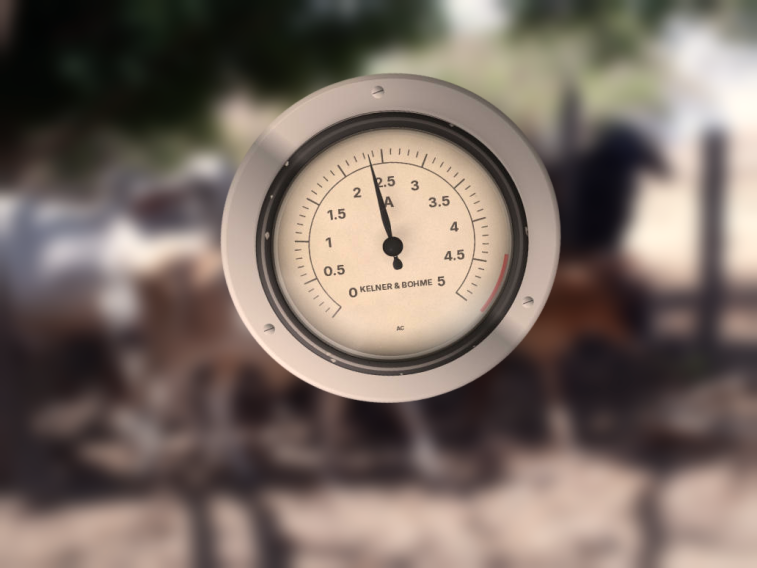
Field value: 2.35
